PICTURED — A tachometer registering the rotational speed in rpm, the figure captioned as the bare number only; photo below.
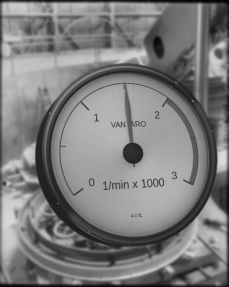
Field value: 1500
